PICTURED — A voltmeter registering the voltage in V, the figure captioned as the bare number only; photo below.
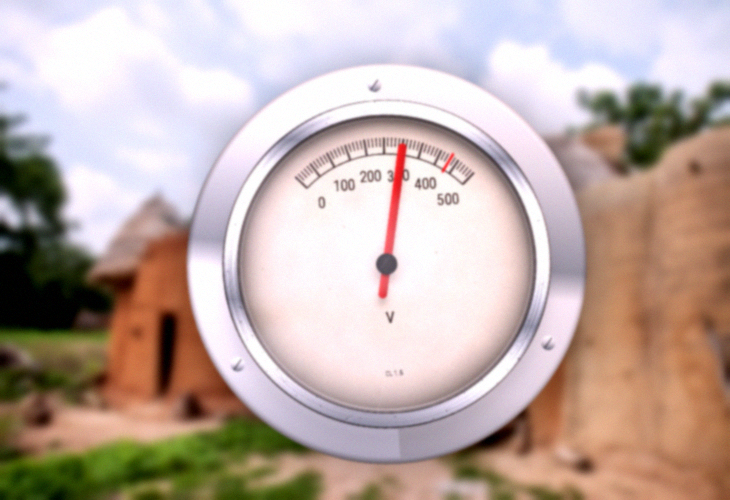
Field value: 300
